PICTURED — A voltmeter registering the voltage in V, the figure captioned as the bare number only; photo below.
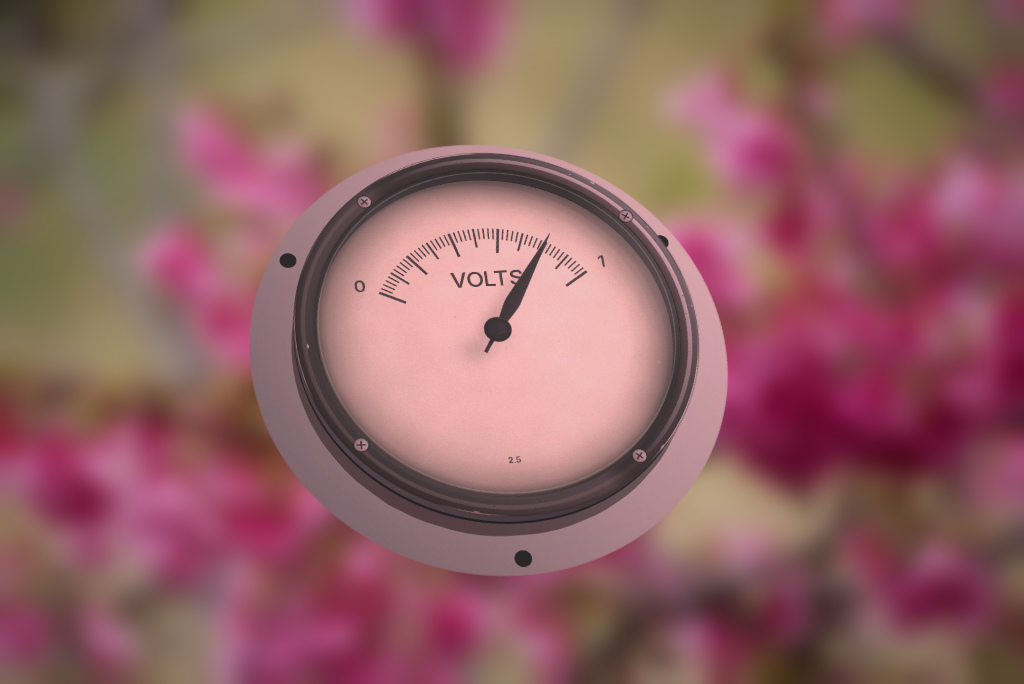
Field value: 0.8
